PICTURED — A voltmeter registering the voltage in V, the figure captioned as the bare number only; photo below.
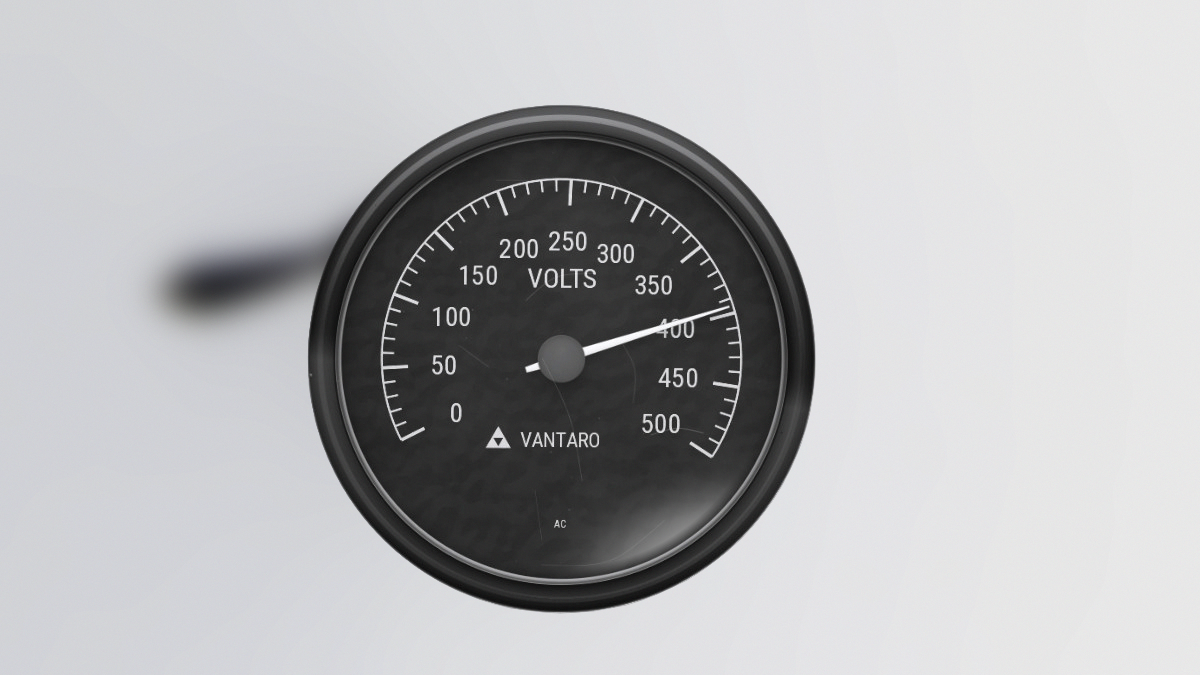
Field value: 395
